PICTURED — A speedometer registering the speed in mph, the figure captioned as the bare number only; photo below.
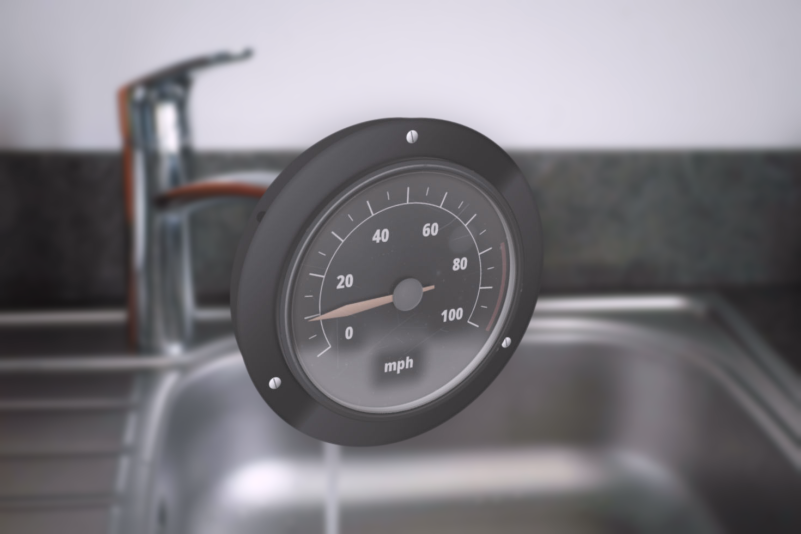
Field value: 10
